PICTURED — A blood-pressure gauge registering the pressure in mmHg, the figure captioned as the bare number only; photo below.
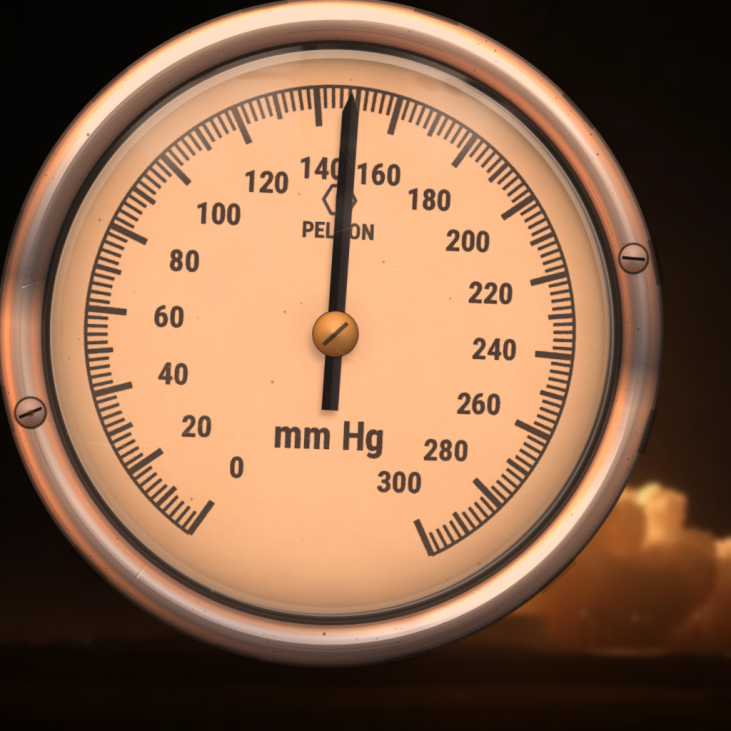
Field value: 148
